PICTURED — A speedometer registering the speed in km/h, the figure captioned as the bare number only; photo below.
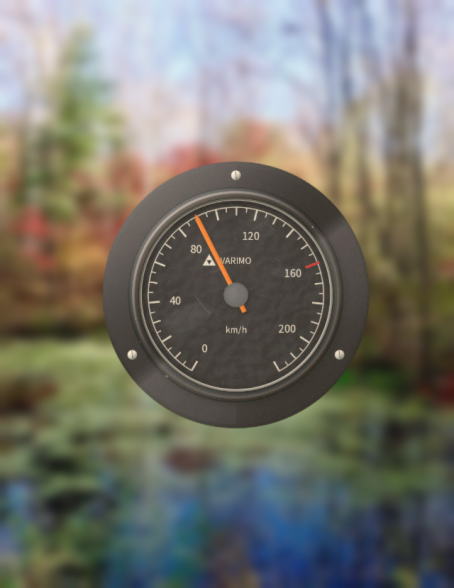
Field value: 90
